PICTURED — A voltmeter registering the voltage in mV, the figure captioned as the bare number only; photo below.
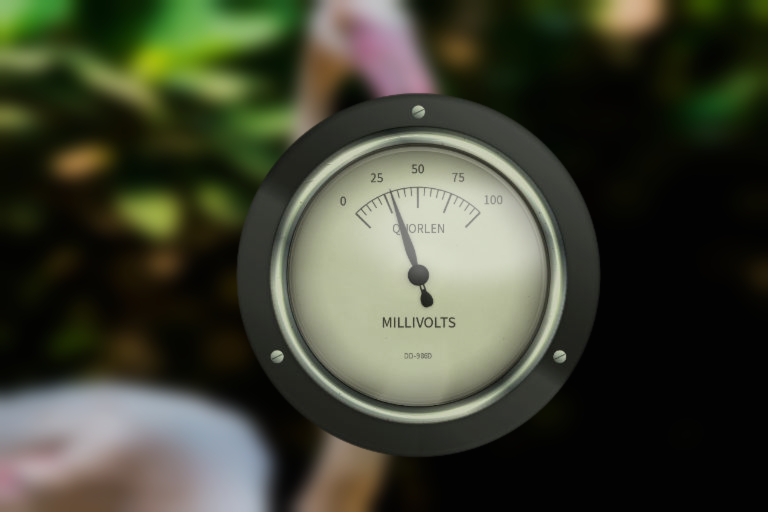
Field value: 30
